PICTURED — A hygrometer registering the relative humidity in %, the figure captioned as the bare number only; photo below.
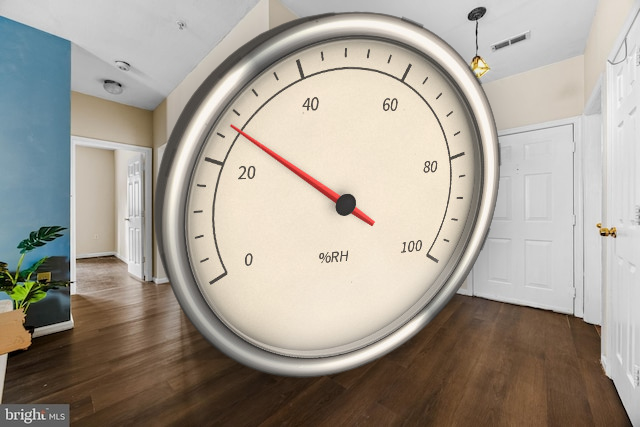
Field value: 26
